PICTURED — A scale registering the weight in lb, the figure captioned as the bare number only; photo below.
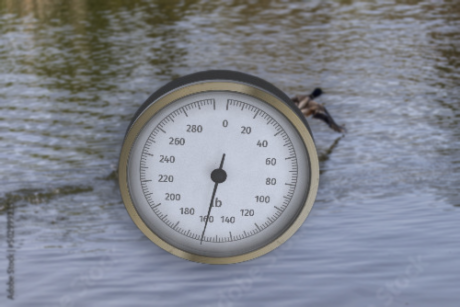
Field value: 160
